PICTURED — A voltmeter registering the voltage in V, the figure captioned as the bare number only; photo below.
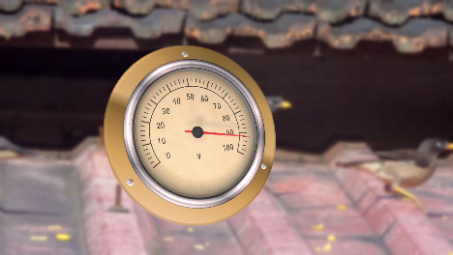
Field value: 92
